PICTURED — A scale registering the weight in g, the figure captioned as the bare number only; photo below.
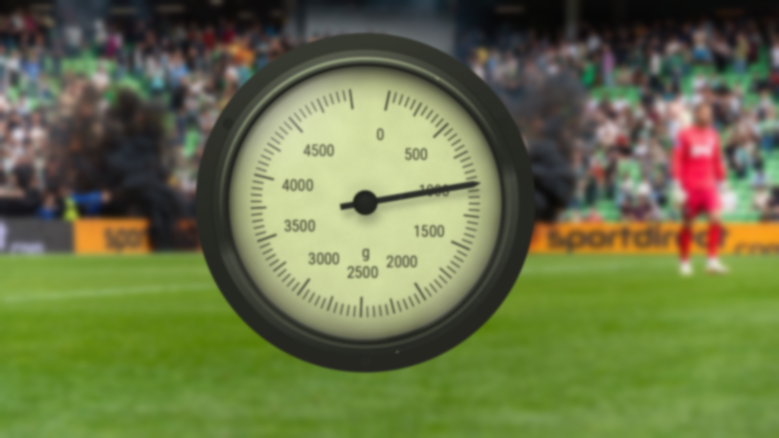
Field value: 1000
